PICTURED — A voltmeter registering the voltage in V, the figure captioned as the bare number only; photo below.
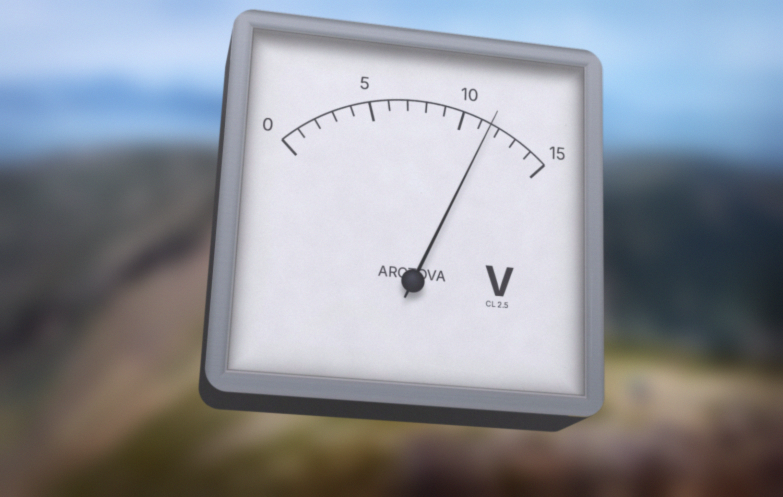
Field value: 11.5
